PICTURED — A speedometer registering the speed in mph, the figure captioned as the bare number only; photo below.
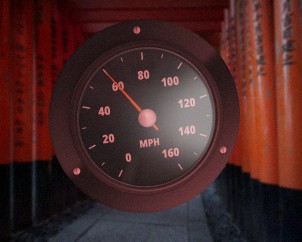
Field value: 60
